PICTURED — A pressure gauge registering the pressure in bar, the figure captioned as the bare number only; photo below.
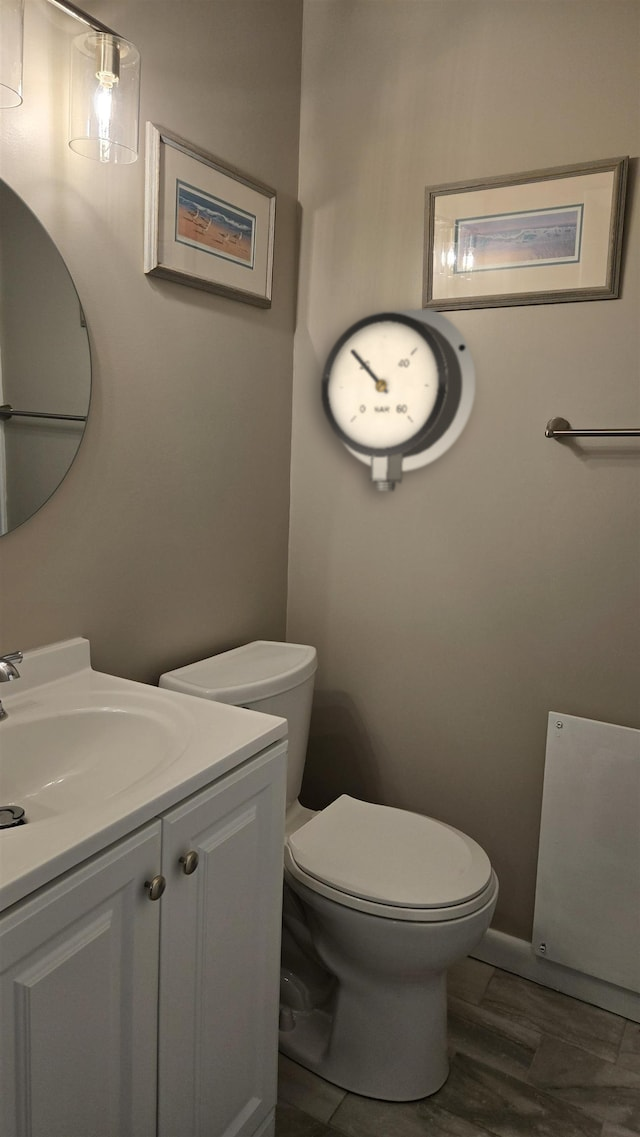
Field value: 20
